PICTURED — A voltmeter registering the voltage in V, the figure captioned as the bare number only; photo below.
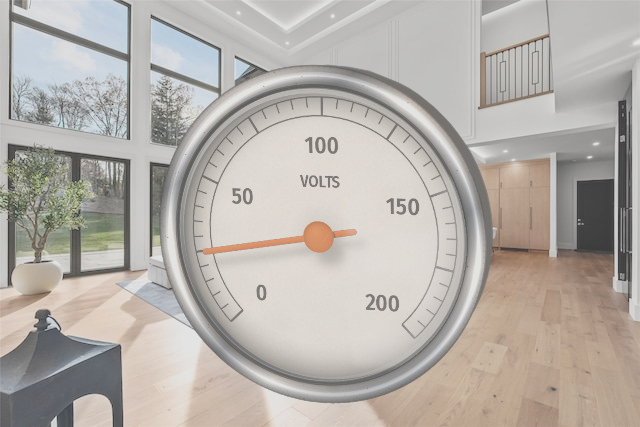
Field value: 25
